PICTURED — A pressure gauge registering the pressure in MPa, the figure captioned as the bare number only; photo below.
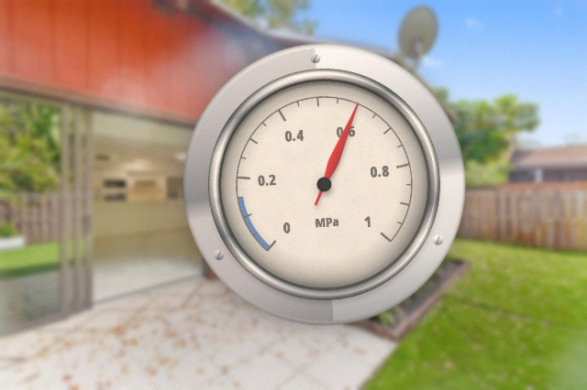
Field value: 0.6
